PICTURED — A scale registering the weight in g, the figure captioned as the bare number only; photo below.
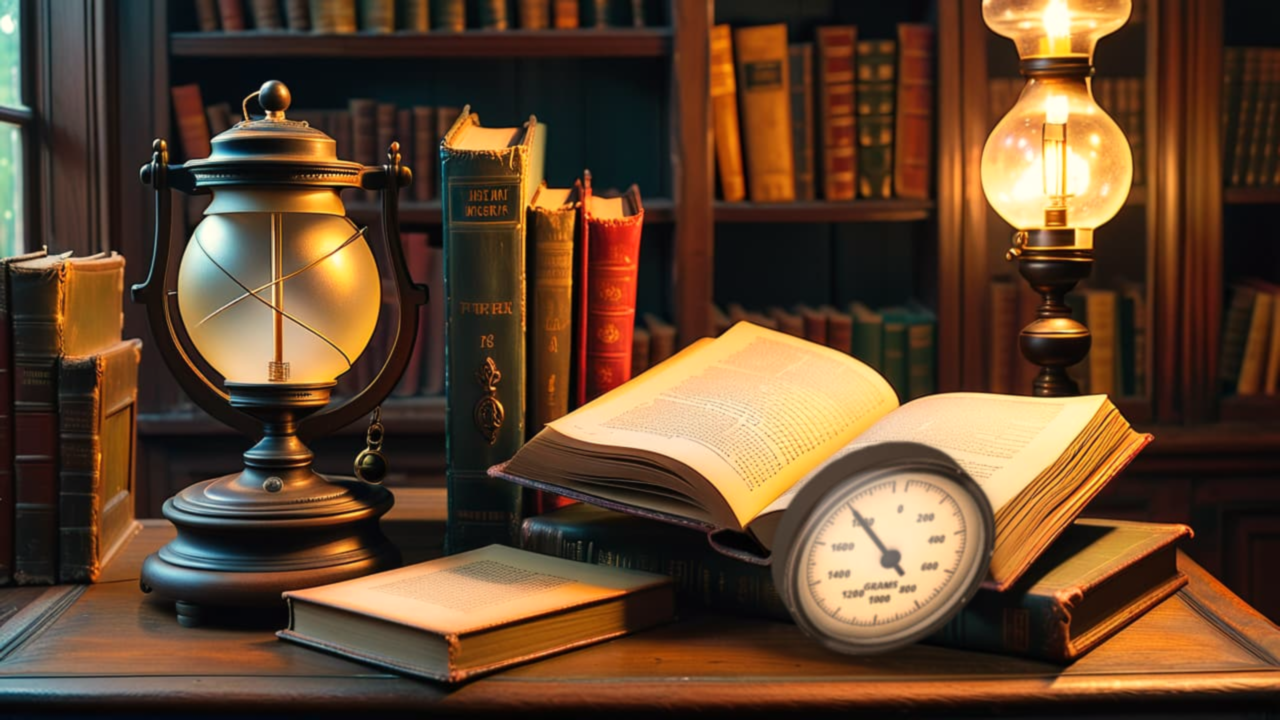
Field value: 1800
